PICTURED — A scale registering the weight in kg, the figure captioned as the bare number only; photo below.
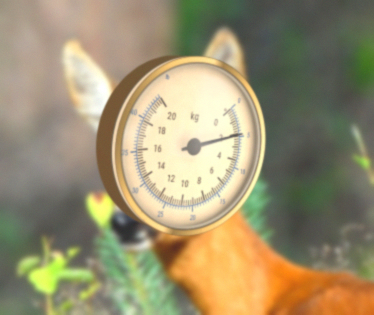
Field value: 2
